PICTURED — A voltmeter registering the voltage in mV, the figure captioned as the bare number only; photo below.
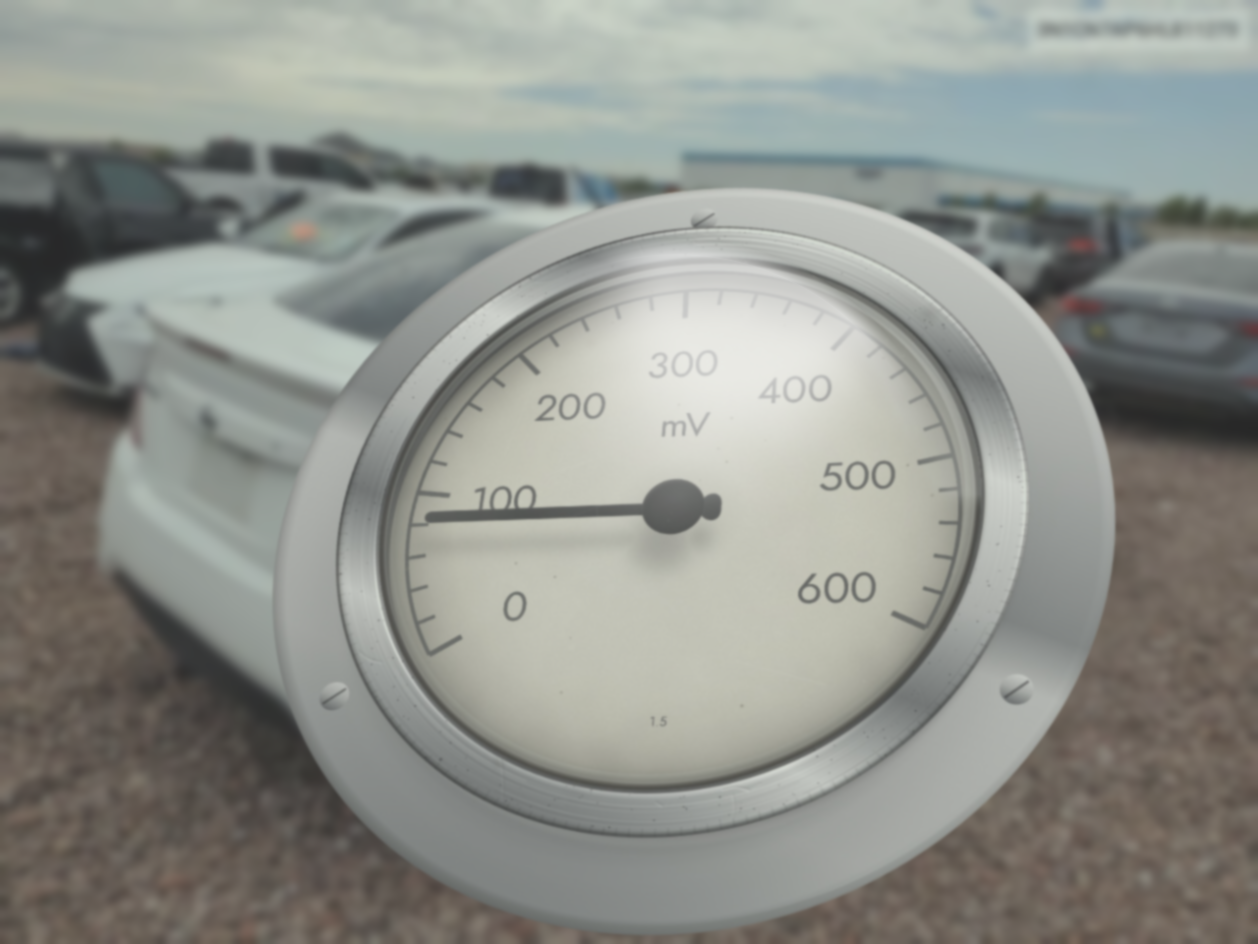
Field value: 80
